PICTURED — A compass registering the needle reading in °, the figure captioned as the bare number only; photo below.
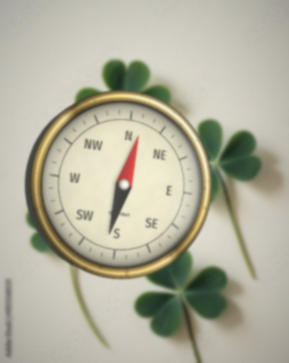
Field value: 10
